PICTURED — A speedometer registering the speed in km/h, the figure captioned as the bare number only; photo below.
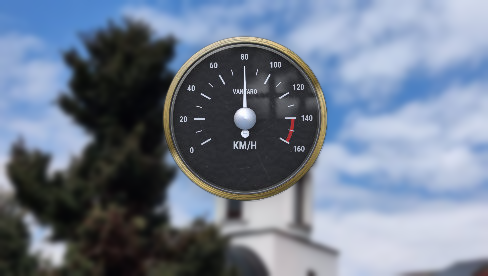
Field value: 80
